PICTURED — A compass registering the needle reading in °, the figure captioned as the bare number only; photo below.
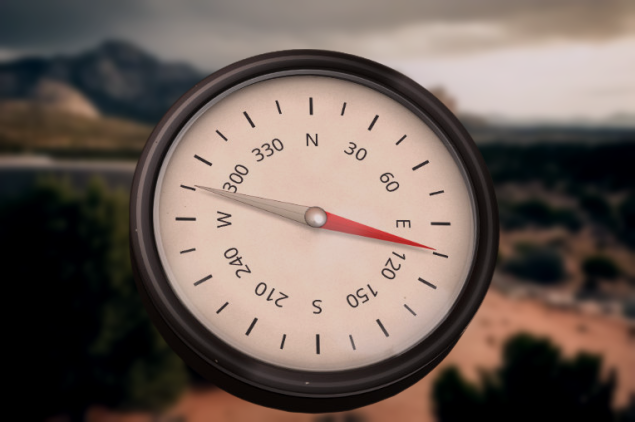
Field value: 105
